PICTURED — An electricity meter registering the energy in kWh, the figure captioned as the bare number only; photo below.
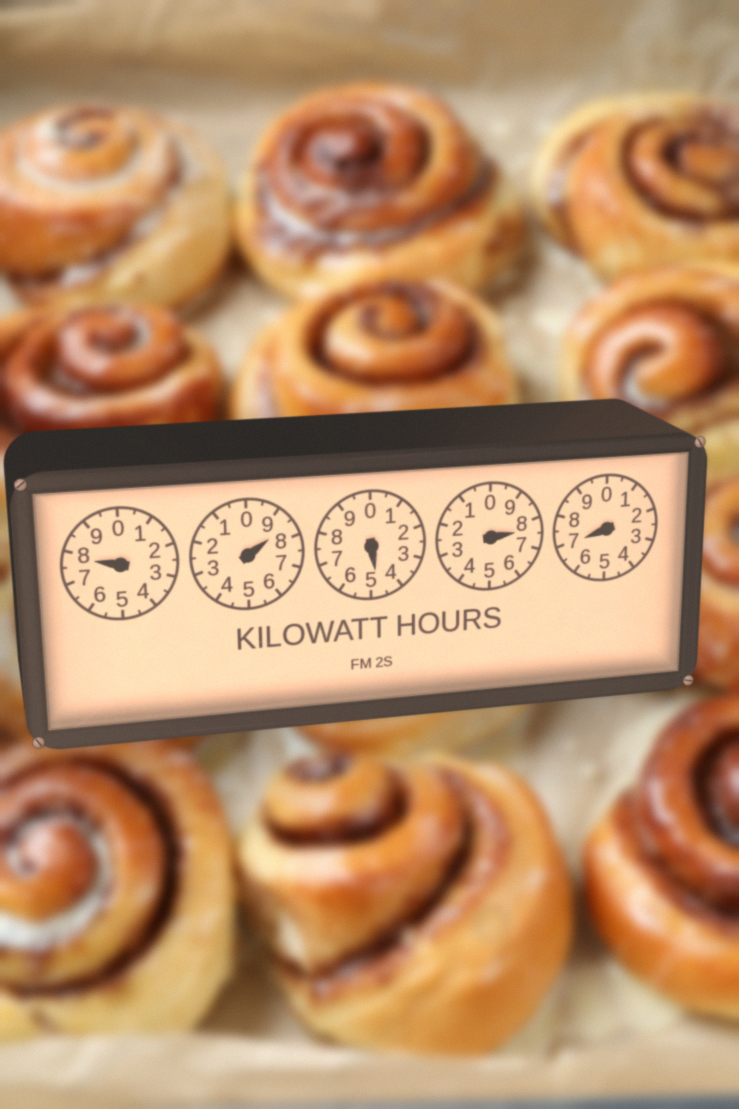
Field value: 78477
